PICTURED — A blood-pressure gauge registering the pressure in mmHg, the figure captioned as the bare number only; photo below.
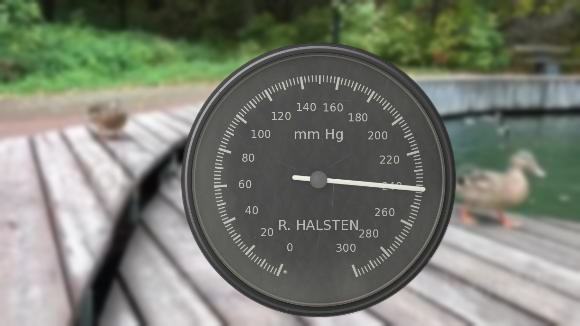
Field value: 240
